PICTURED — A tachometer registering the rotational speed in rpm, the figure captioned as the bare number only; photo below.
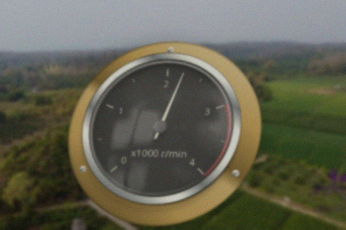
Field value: 2250
